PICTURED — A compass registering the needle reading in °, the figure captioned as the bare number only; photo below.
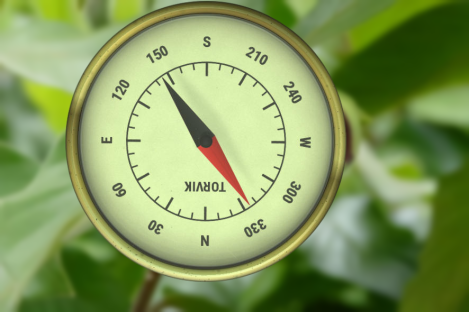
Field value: 325
